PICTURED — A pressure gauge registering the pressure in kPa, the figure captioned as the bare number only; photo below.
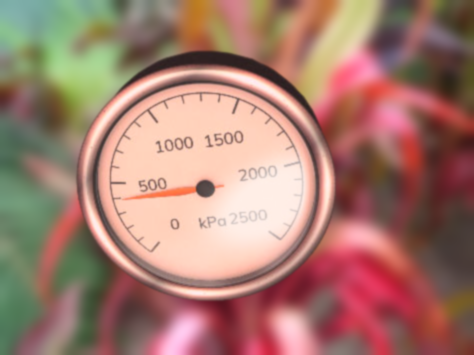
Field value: 400
